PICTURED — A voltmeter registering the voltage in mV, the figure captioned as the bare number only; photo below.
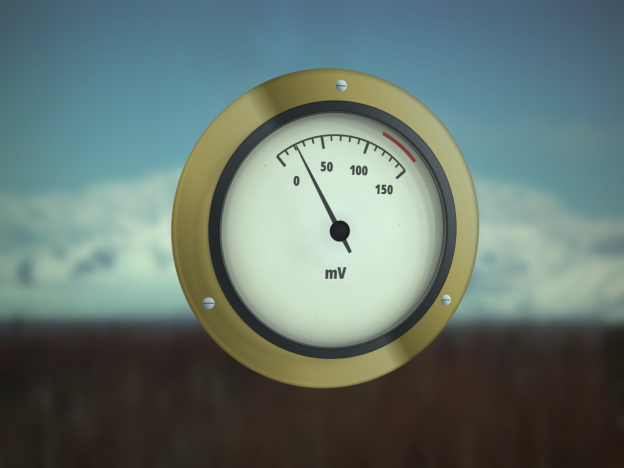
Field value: 20
